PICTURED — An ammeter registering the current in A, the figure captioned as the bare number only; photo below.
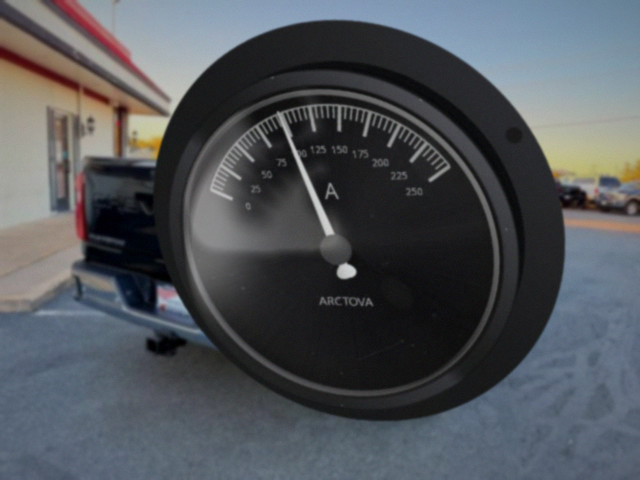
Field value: 100
